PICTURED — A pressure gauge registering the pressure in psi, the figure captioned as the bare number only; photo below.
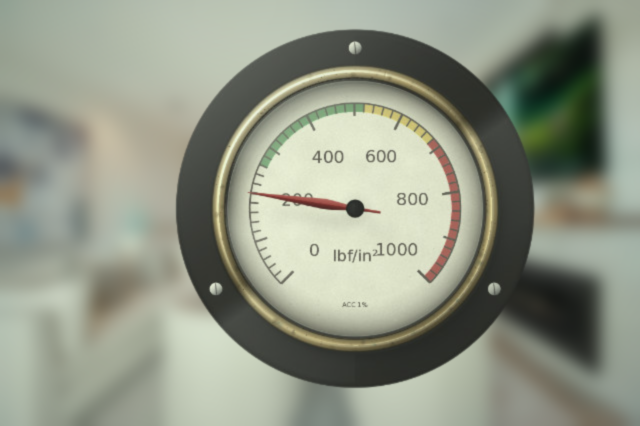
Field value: 200
